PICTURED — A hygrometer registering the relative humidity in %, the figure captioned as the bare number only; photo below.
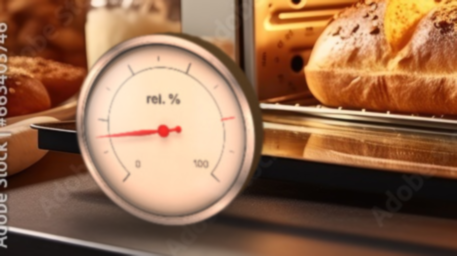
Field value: 15
